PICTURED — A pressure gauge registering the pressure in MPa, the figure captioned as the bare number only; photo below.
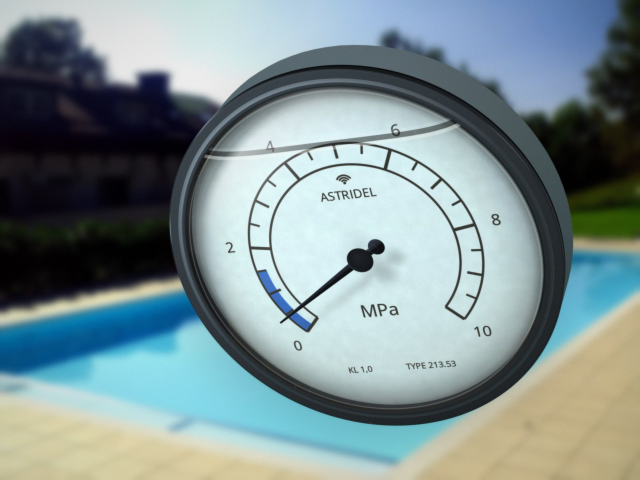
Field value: 0.5
